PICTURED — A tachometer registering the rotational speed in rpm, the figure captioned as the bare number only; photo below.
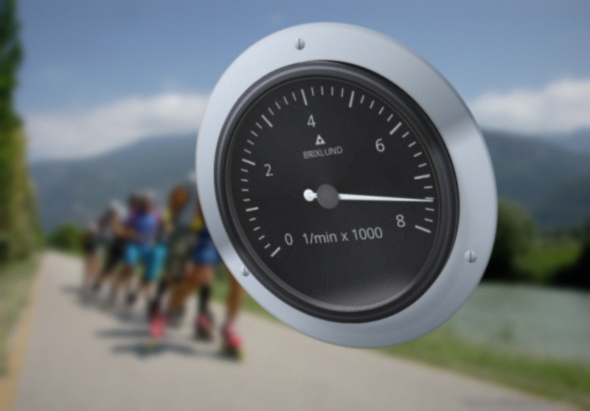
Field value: 7400
